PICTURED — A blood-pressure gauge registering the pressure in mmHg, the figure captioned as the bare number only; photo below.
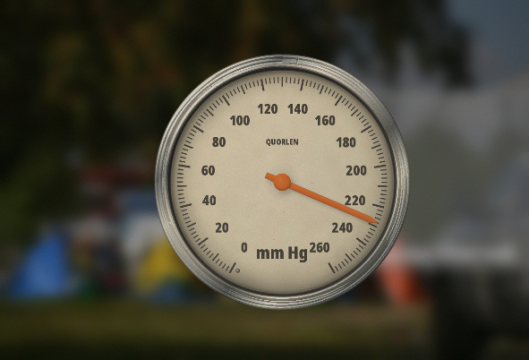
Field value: 228
